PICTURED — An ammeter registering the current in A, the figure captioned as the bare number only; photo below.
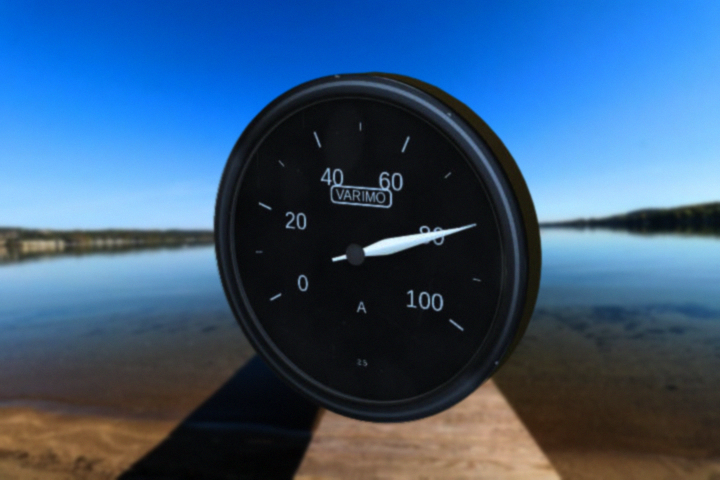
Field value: 80
